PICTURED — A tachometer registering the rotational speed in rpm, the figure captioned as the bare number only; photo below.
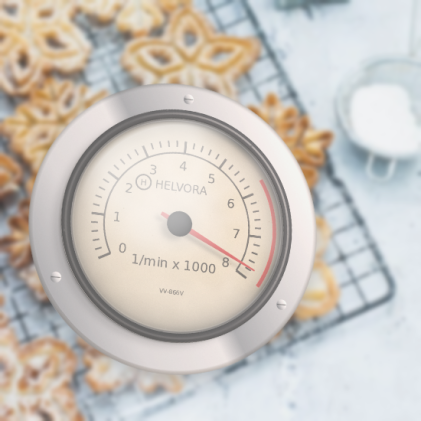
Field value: 7800
